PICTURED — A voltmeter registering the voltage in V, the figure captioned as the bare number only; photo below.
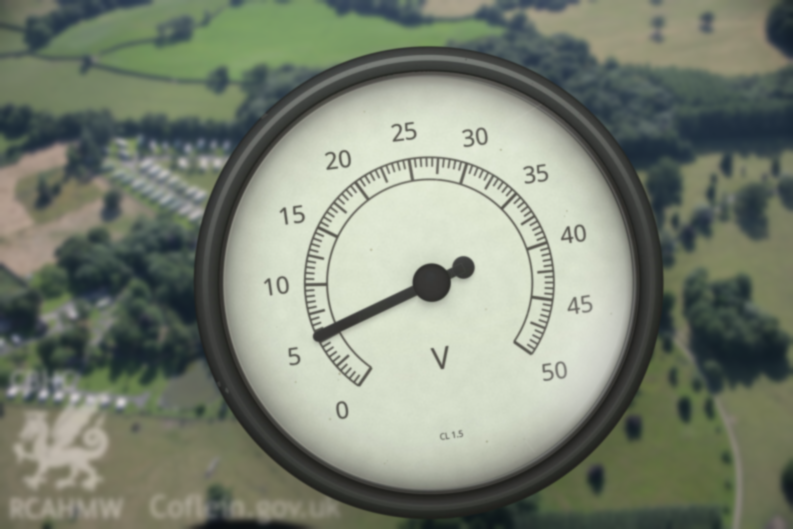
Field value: 5.5
